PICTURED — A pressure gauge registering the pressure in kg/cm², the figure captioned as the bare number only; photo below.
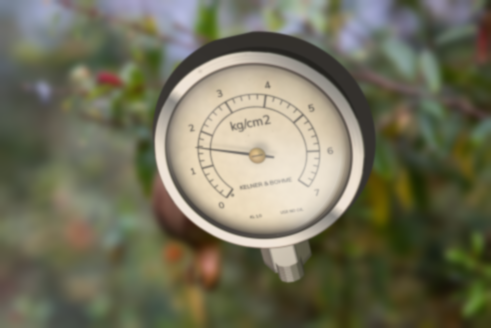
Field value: 1.6
